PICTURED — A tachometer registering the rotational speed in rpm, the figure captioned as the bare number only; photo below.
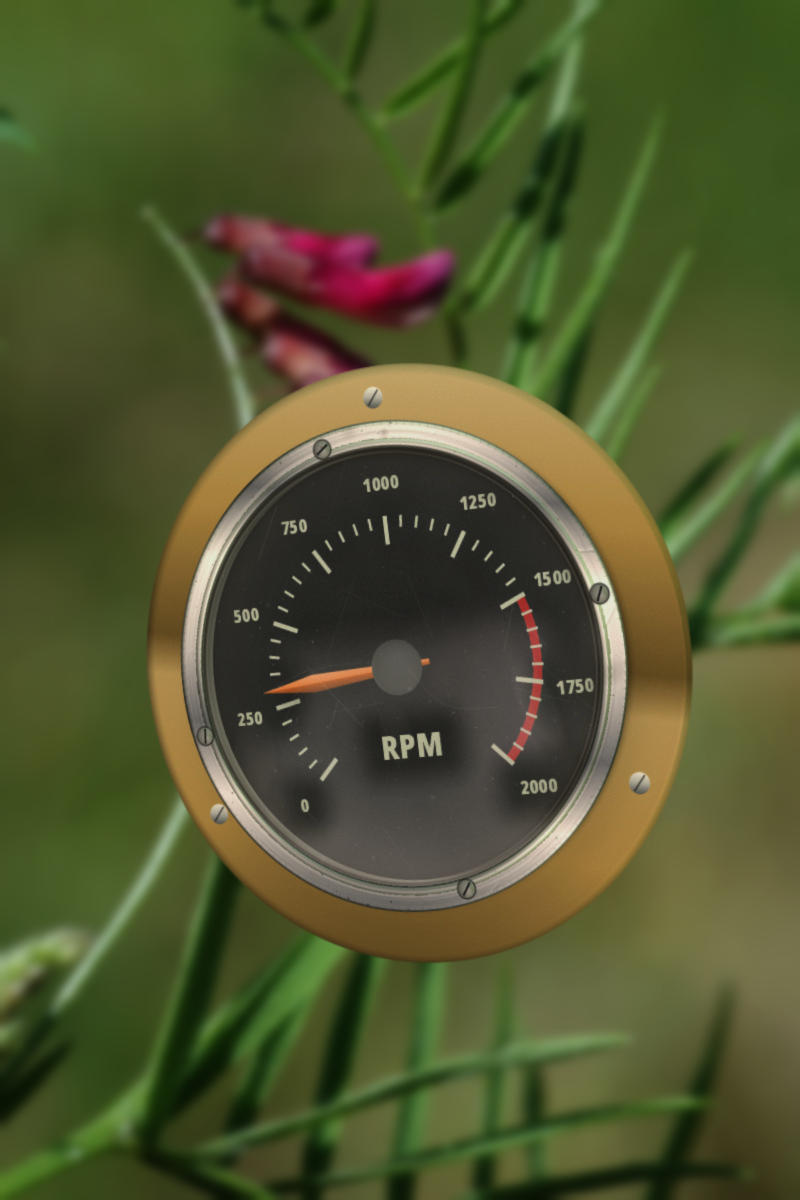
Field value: 300
